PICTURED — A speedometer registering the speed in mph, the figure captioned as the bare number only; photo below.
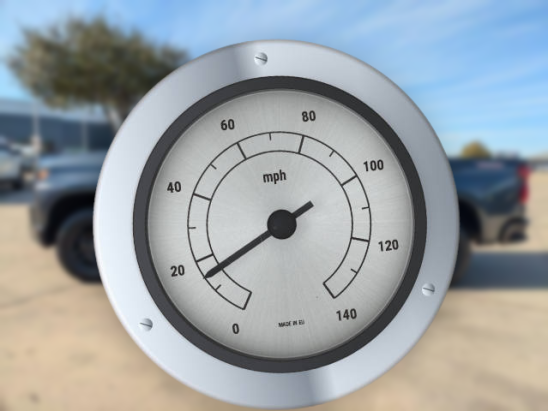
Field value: 15
